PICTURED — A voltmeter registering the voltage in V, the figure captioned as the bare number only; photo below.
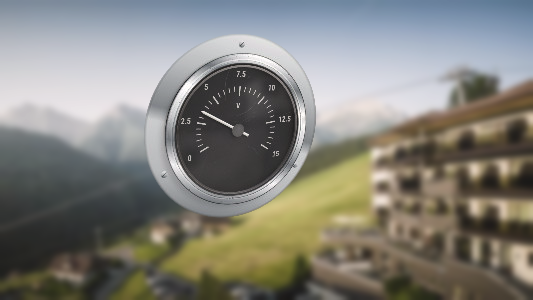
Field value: 3.5
